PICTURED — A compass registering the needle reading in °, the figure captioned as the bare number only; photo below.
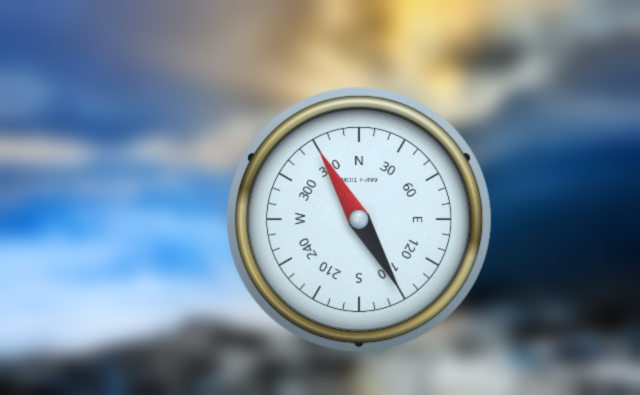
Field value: 330
